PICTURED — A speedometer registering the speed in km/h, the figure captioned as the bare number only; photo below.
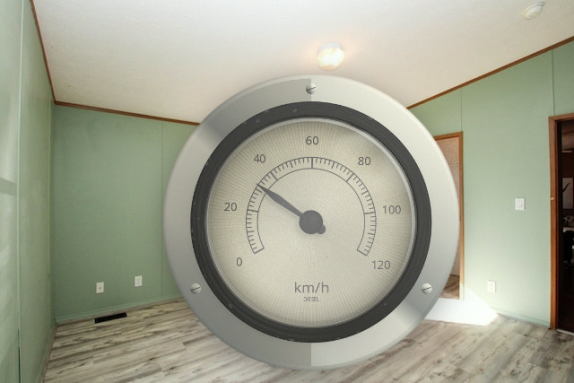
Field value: 32
